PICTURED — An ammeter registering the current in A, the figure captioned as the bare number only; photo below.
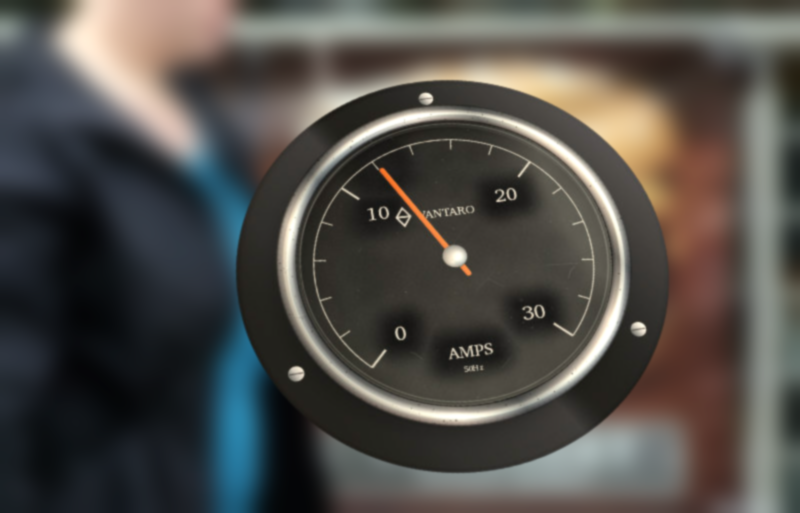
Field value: 12
